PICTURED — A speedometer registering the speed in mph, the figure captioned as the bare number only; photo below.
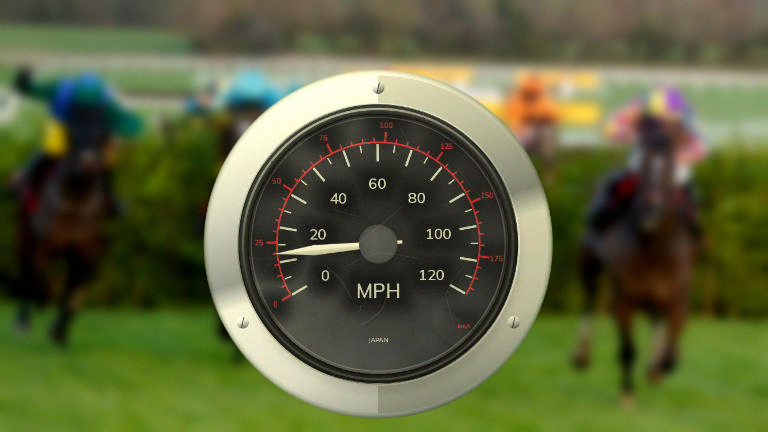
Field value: 12.5
